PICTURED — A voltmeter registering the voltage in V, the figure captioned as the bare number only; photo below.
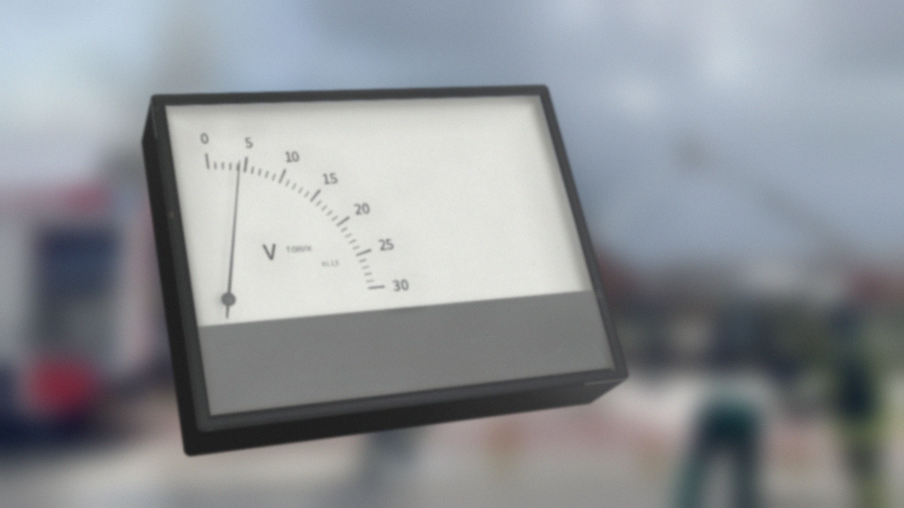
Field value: 4
